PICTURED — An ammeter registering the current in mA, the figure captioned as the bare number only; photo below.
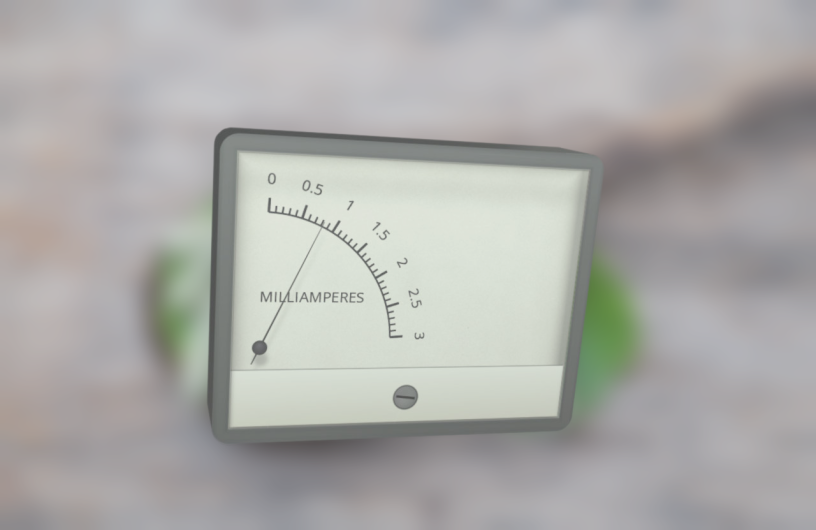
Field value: 0.8
